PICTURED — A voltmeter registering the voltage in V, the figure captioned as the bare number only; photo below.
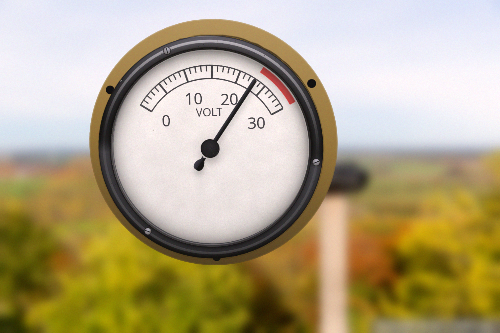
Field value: 23
